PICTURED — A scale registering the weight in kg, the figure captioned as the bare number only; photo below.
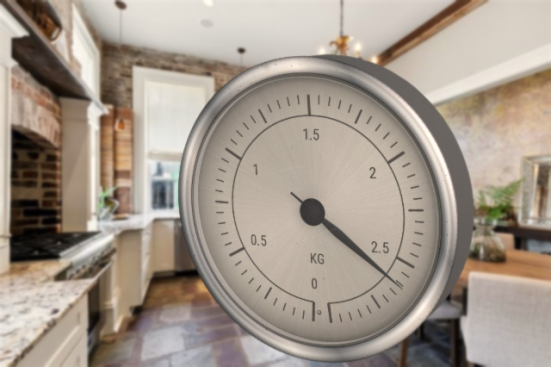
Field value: 2.6
